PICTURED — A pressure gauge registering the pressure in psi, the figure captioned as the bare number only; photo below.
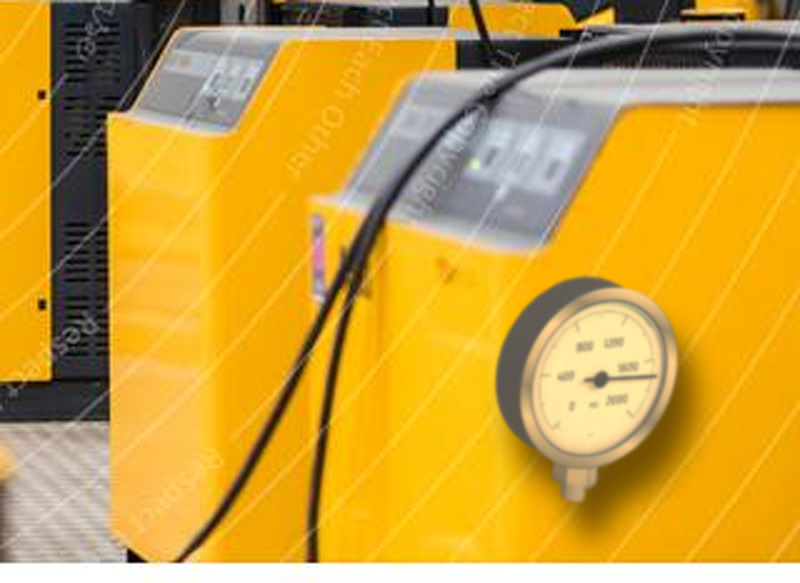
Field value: 1700
